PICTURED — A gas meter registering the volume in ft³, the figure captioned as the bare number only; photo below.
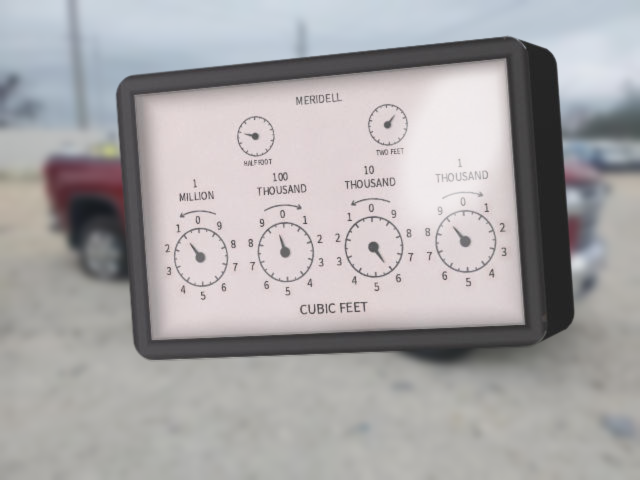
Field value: 95900
